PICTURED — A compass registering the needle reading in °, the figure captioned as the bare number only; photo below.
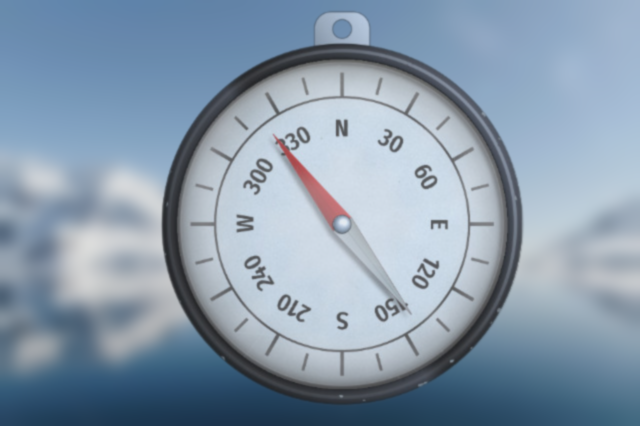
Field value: 322.5
